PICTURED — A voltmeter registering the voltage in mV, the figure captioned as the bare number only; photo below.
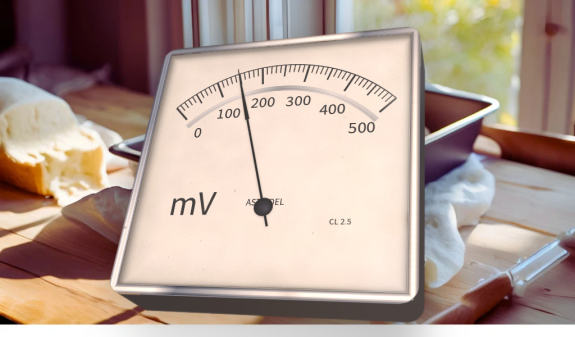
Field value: 150
